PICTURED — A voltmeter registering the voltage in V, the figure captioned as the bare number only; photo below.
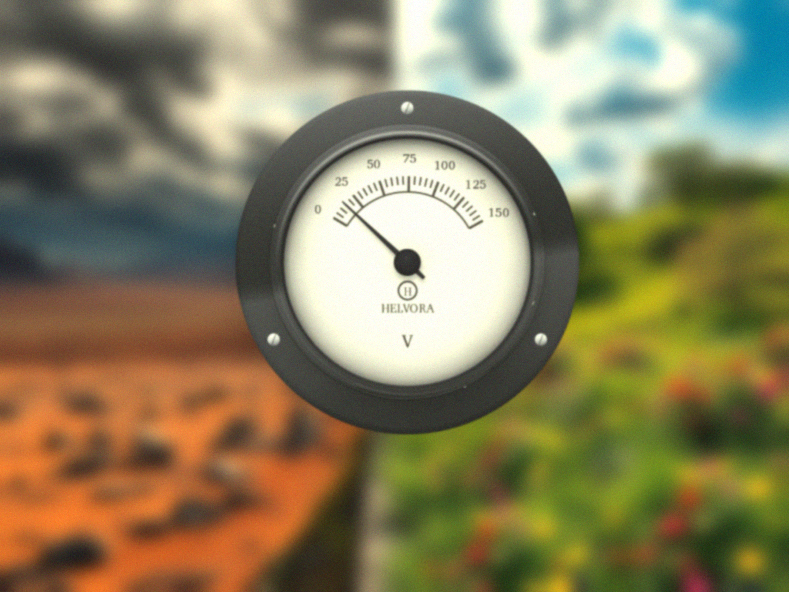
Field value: 15
